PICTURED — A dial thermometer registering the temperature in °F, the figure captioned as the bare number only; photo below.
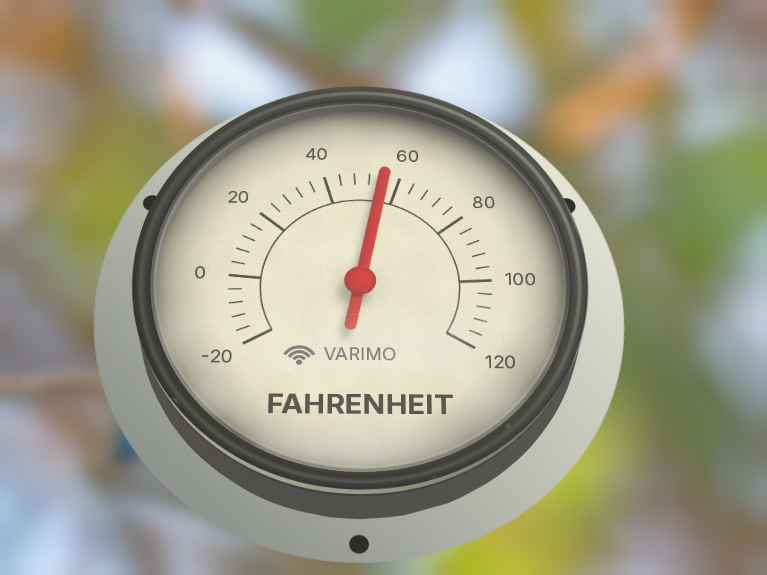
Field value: 56
